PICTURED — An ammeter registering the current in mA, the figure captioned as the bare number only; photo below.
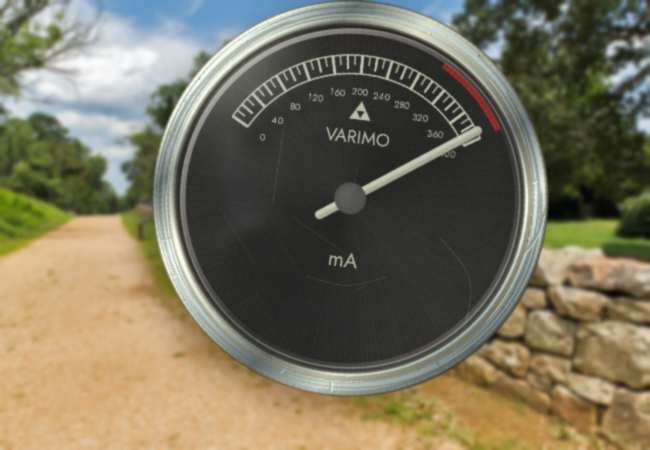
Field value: 390
